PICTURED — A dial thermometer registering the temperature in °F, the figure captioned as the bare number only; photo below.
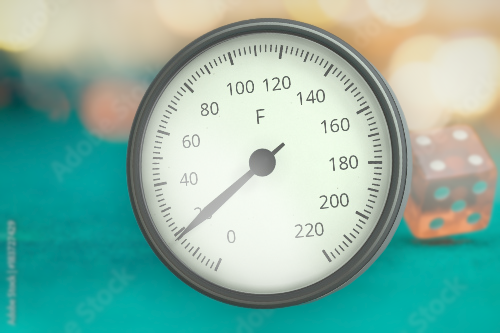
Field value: 18
